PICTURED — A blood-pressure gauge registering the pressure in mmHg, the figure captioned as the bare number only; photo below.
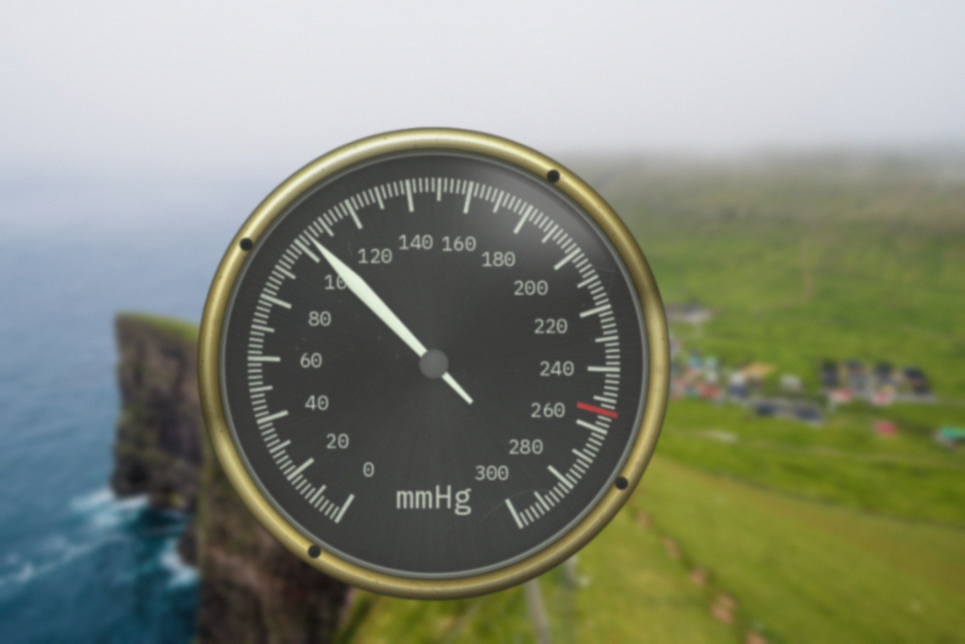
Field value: 104
